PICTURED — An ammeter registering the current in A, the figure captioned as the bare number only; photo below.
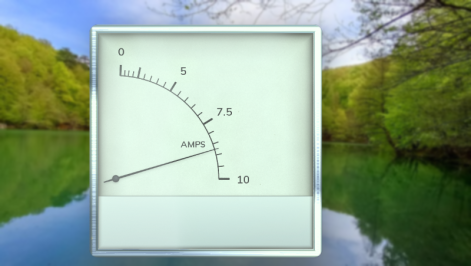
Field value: 8.75
